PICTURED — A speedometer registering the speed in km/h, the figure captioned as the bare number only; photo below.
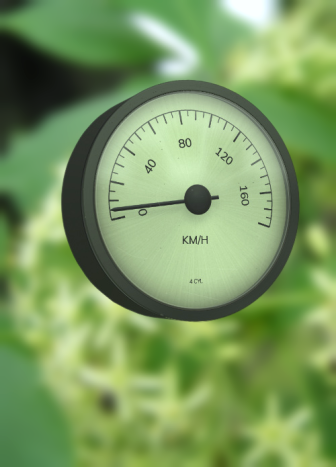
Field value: 5
